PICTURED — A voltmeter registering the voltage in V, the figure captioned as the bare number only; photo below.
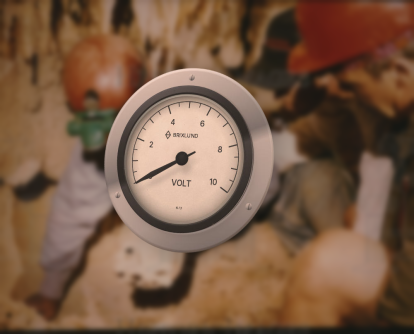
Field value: 0
